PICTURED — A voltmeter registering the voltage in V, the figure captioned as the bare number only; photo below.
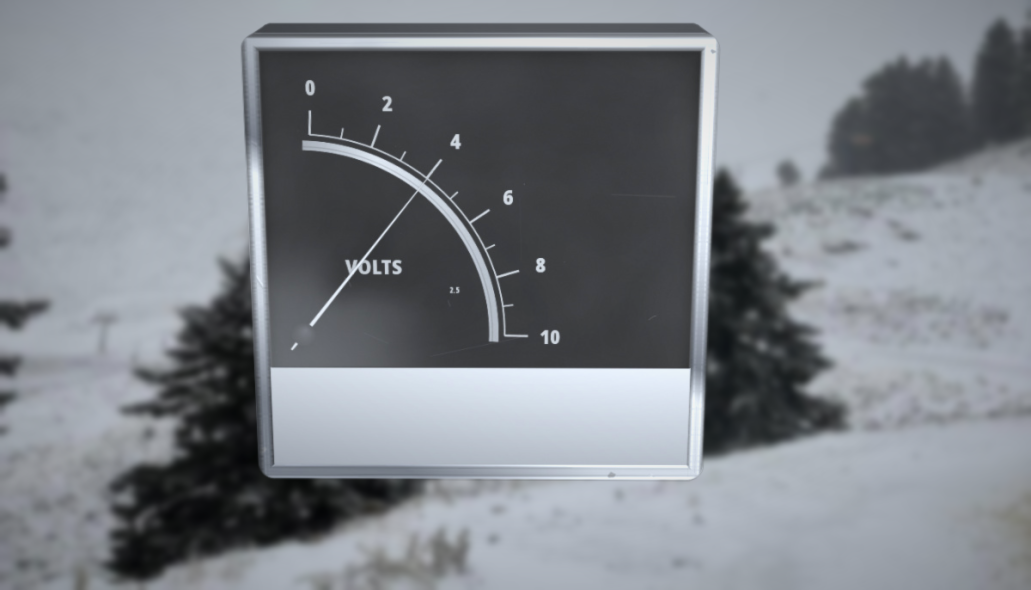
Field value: 4
